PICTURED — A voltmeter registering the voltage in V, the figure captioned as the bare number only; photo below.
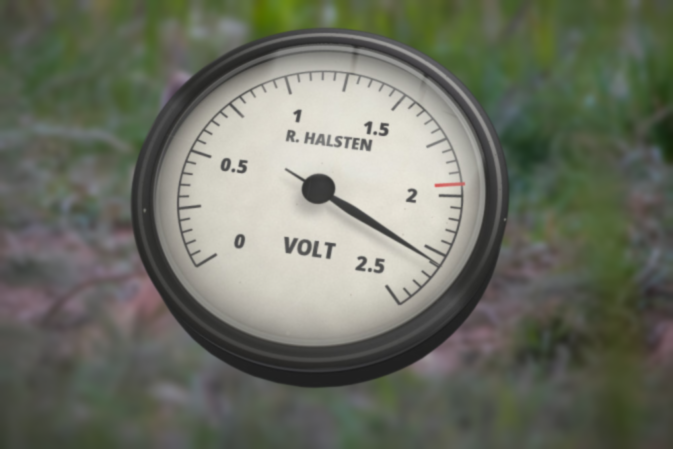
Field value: 2.3
